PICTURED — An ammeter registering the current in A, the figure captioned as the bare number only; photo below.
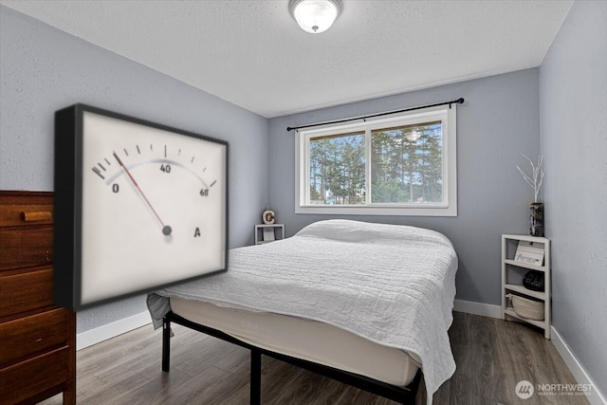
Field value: 20
